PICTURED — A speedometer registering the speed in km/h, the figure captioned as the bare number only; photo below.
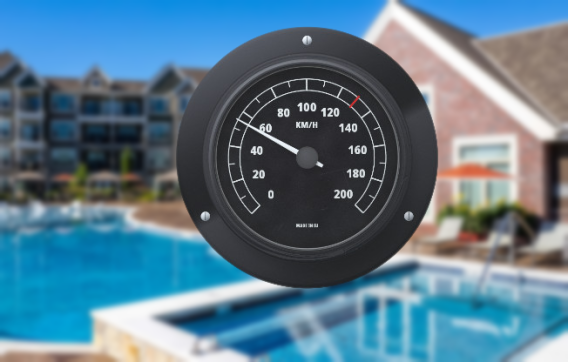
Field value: 55
